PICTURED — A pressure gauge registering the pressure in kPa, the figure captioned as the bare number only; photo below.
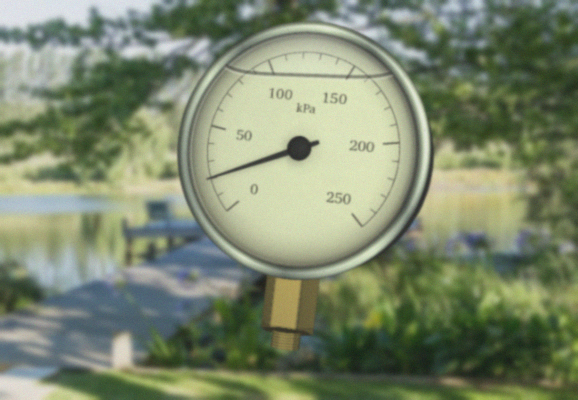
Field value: 20
